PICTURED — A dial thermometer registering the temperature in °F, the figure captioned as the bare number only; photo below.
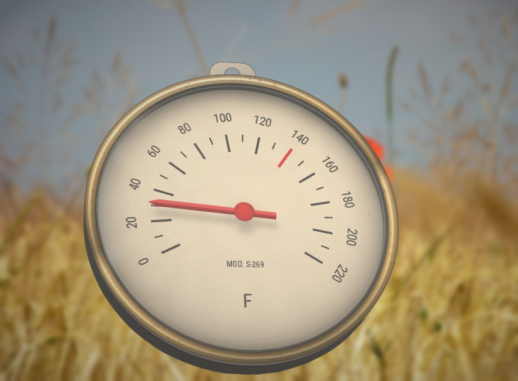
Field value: 30
